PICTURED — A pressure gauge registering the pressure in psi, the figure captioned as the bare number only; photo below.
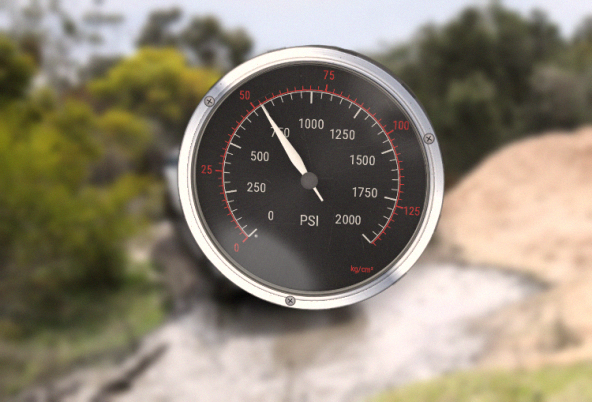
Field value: 750
